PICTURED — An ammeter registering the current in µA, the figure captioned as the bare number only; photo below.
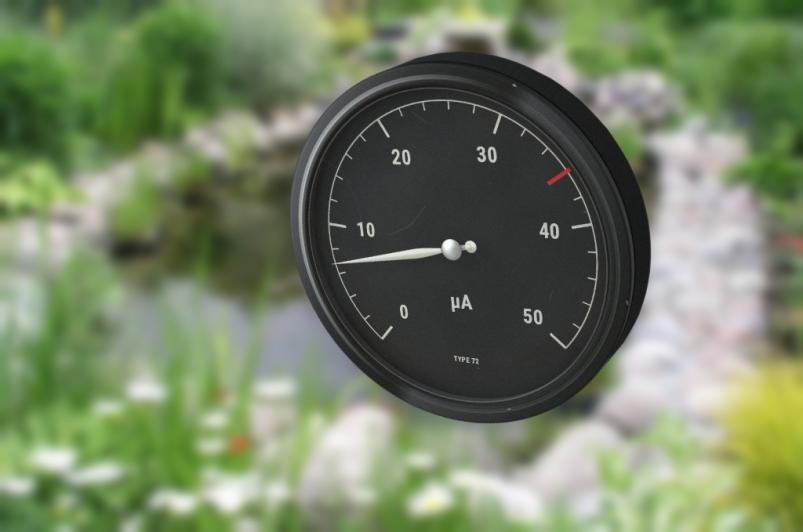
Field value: 7
